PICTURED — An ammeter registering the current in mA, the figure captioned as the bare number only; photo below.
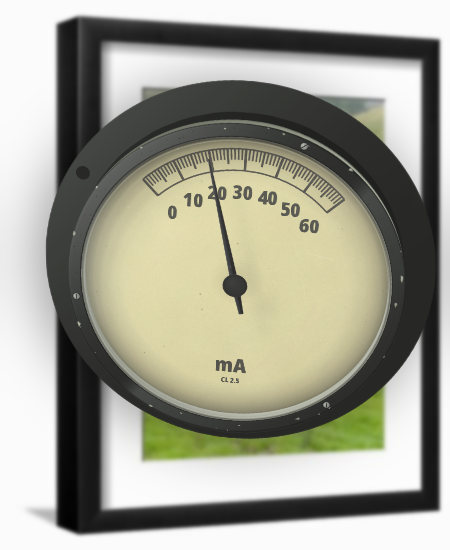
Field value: 20
